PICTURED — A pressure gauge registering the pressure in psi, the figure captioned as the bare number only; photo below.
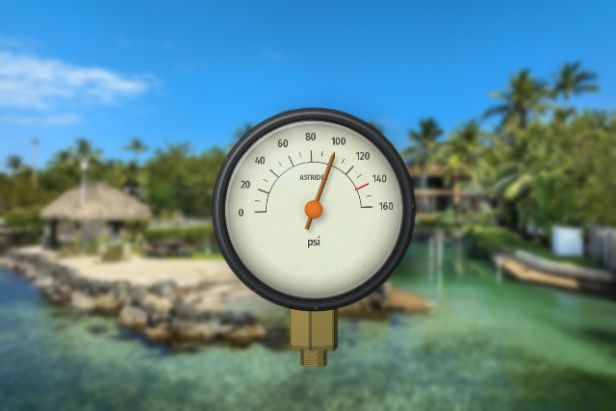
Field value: 100
